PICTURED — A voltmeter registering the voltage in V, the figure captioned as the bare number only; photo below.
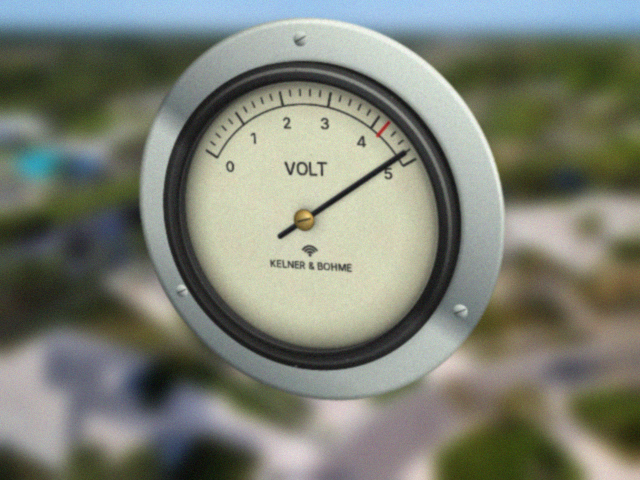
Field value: 4.8
